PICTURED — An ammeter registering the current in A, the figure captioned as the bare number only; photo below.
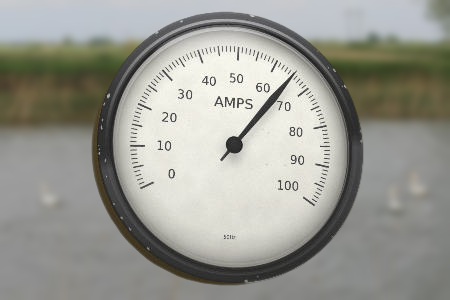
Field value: 65
